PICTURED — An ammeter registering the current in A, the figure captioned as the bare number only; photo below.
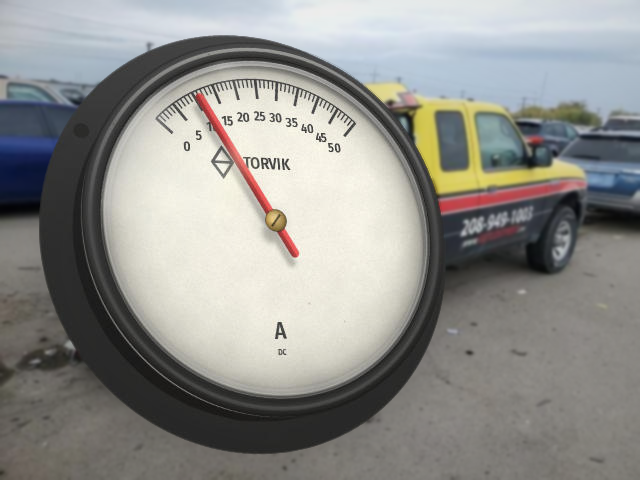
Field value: 10
